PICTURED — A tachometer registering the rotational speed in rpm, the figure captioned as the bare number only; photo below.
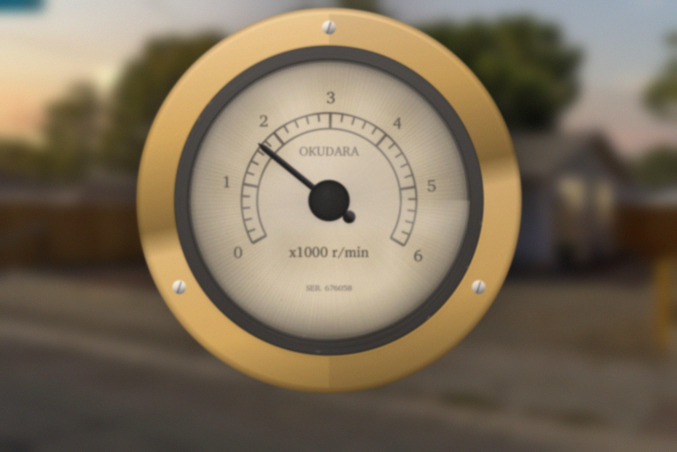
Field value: 1700
